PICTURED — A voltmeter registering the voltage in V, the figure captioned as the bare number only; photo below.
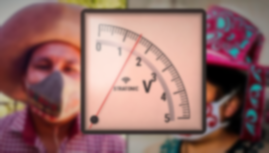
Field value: 1.5
